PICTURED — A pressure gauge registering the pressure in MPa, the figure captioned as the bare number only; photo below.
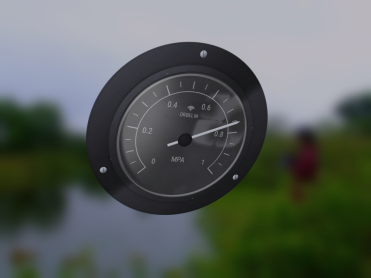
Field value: 0.75
